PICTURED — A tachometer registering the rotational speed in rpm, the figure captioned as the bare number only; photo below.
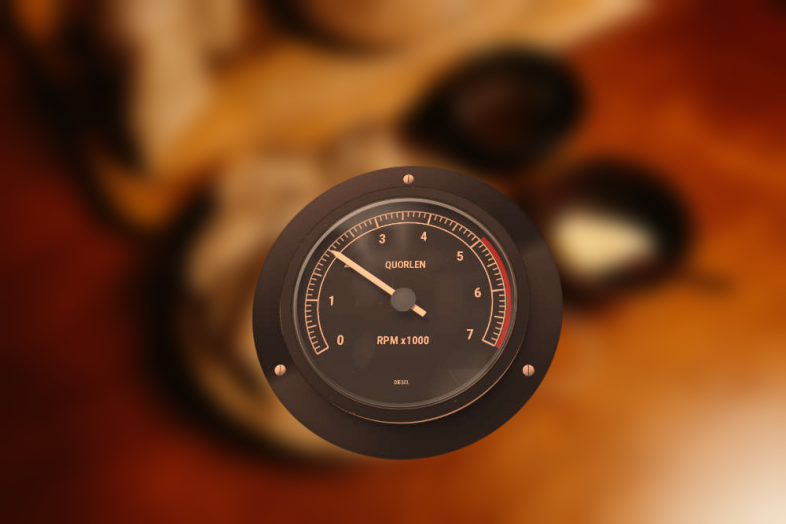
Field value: 2000
